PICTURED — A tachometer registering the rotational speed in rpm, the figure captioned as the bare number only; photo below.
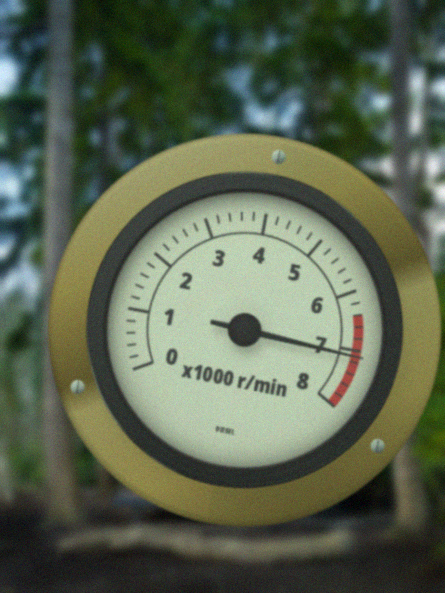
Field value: 7100
